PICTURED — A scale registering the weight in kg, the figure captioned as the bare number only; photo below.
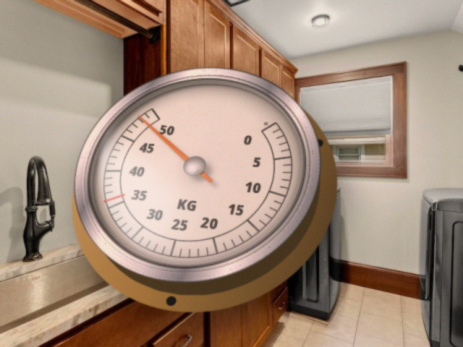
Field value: 48
